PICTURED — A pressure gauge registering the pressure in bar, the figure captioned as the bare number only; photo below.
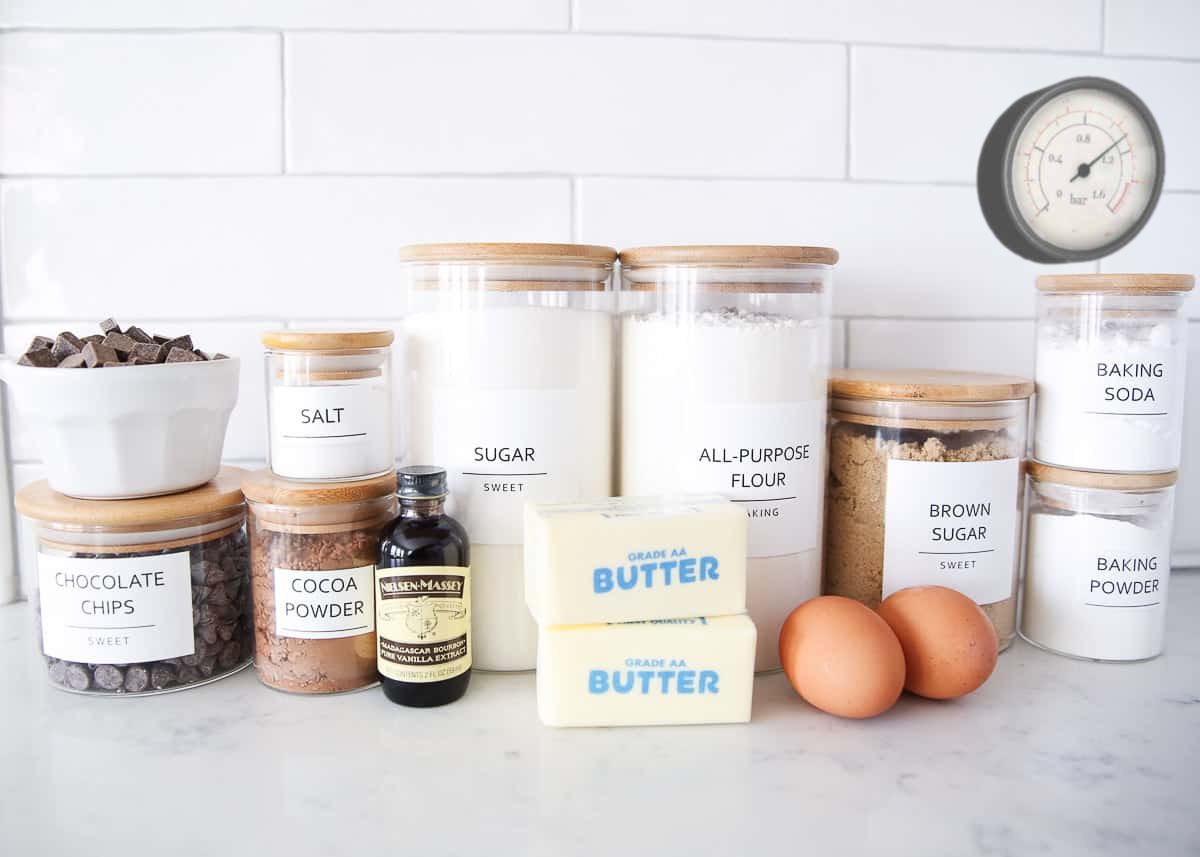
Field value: 1.1
